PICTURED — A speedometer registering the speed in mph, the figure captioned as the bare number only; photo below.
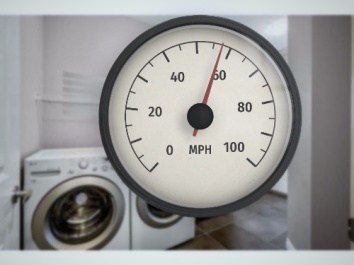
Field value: 57.5
